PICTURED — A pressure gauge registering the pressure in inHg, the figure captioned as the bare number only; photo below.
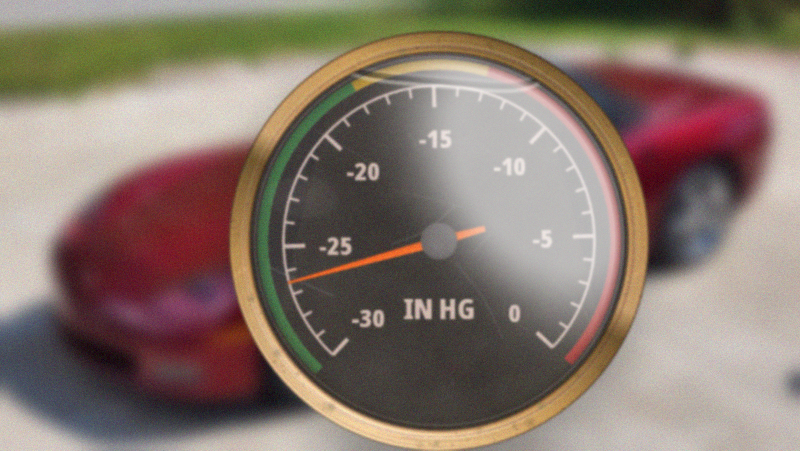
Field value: -26.5
